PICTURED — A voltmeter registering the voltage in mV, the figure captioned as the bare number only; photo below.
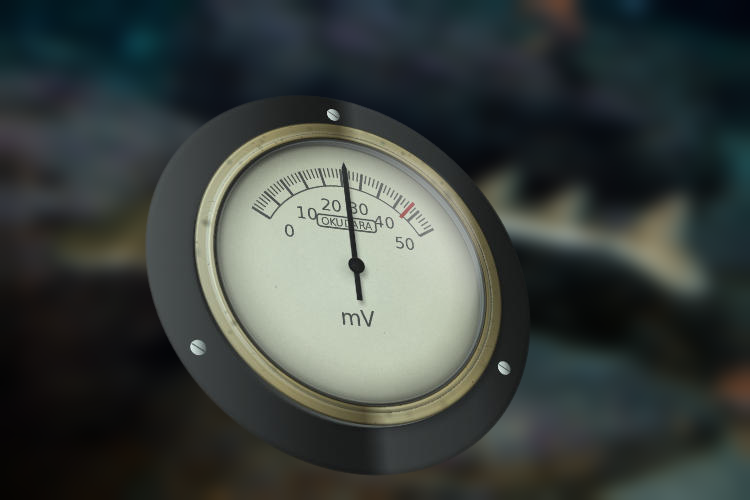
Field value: 25
